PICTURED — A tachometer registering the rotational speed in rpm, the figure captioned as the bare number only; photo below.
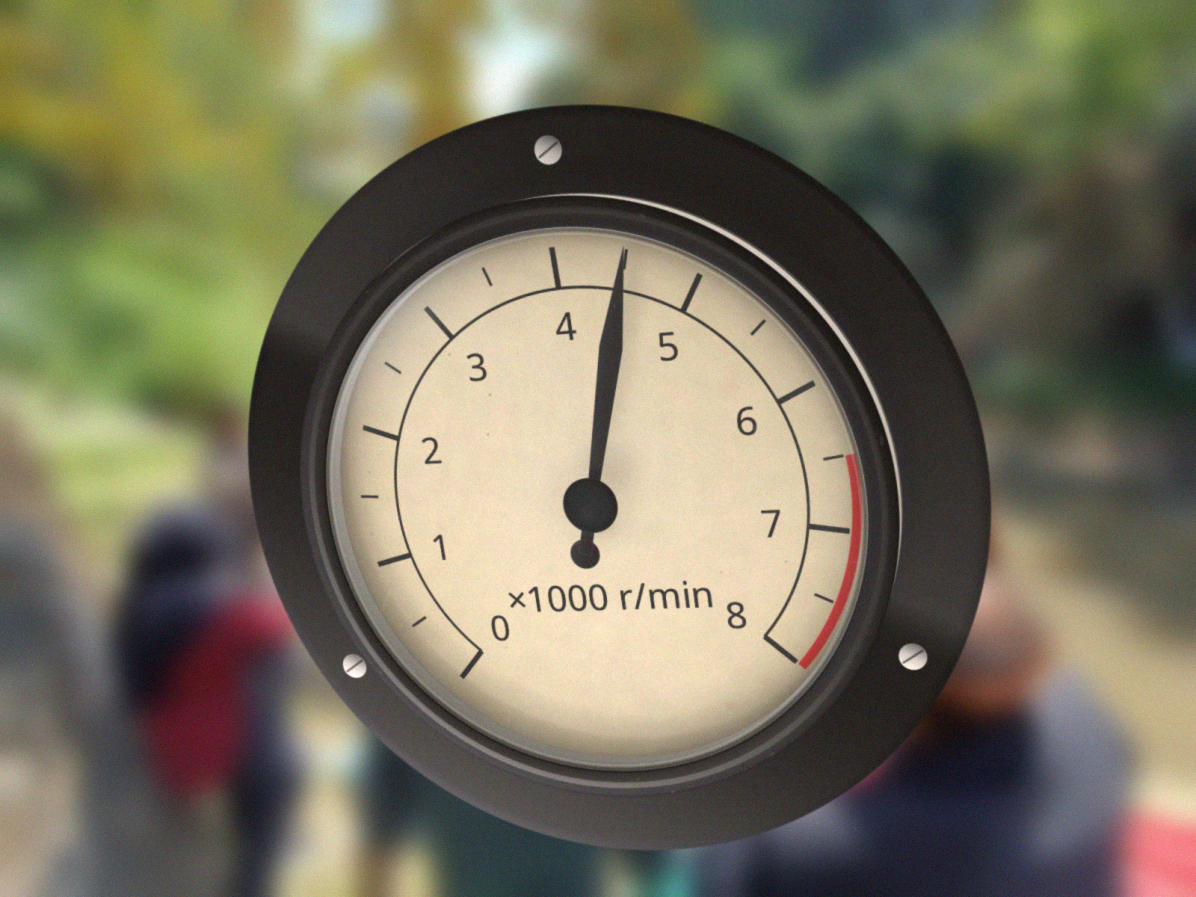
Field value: 4500
